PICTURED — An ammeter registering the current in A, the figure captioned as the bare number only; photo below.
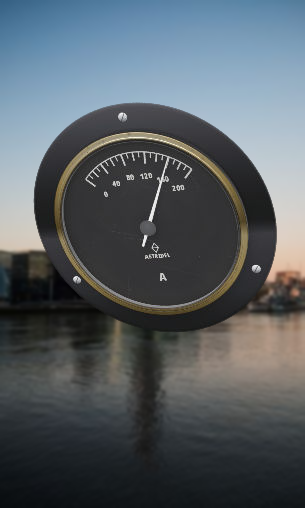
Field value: 160
